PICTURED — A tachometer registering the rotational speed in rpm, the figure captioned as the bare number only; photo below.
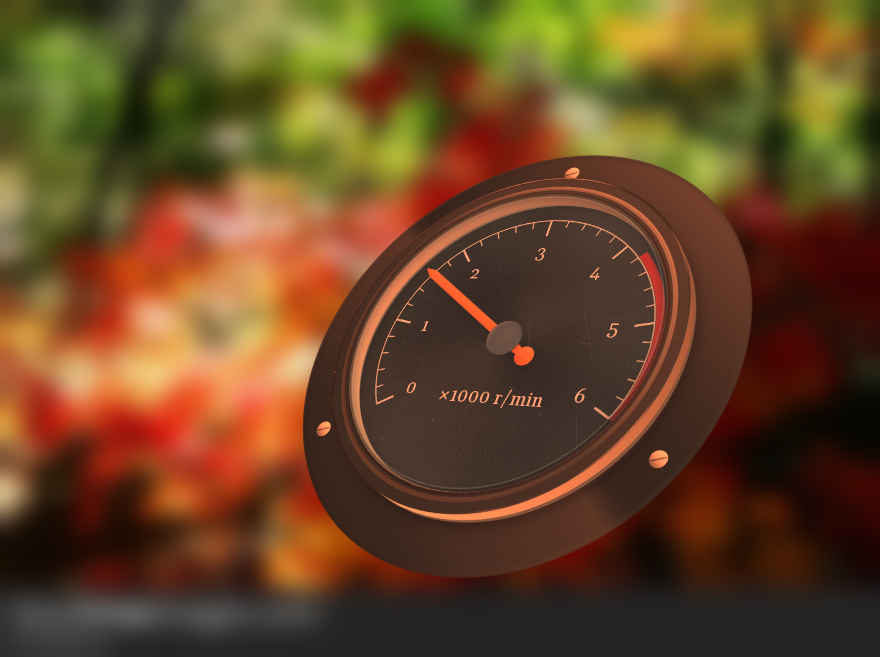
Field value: 1600
